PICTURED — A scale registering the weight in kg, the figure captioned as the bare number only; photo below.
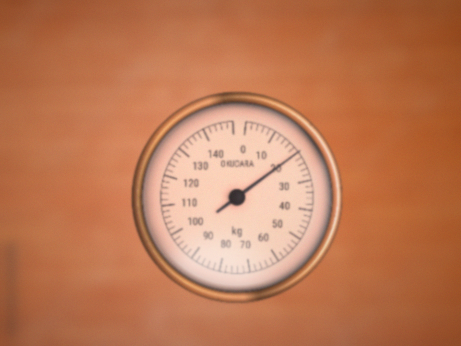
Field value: 20
